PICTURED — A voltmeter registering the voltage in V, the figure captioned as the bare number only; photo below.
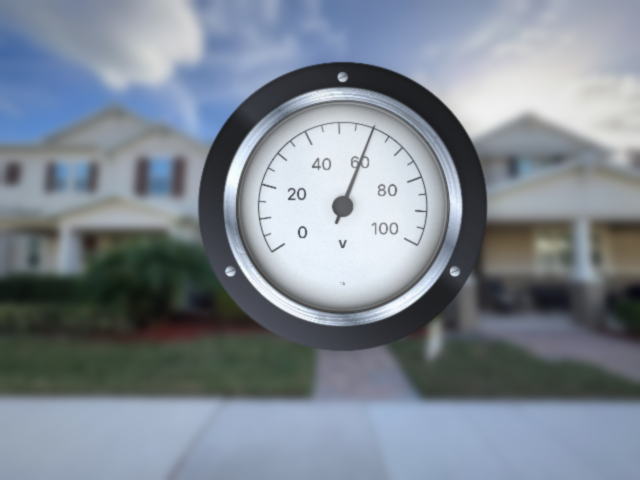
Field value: 60
